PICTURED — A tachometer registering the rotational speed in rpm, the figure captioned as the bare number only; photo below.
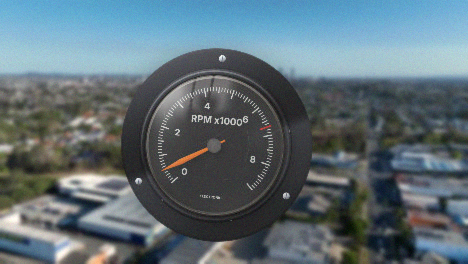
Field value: 500
